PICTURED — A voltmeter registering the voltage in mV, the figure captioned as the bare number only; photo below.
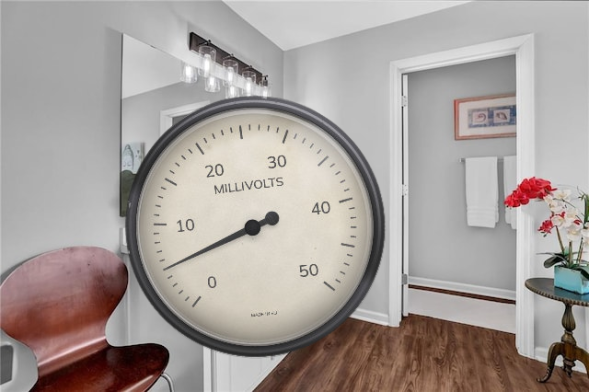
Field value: 5
